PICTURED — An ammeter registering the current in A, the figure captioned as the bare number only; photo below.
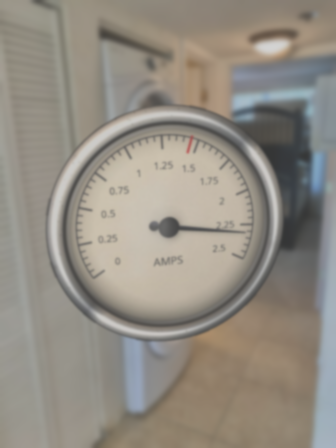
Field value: 2.3
